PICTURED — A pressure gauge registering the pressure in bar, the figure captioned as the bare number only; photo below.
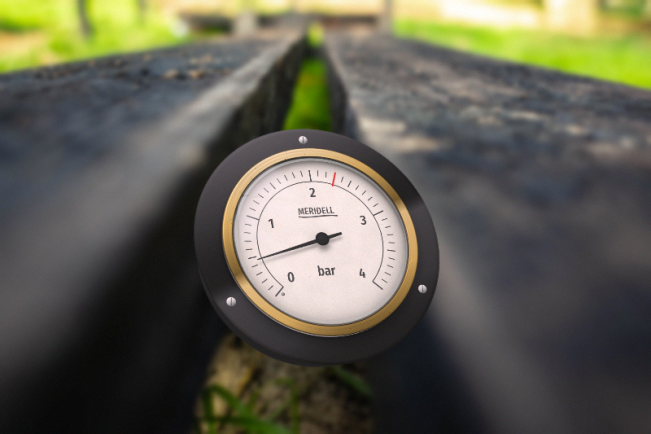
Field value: 0.45
